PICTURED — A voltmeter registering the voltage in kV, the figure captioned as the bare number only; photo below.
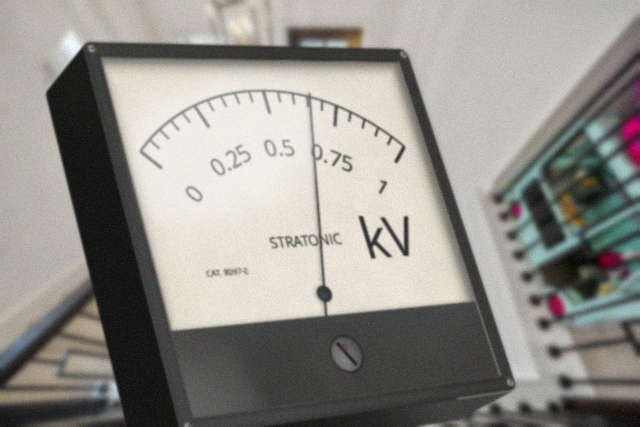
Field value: 0.65
